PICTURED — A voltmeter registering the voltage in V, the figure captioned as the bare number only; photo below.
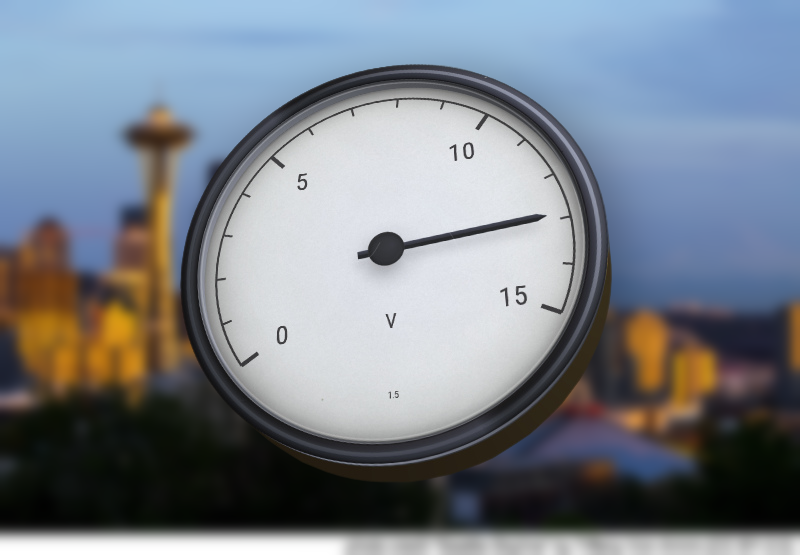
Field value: 13
